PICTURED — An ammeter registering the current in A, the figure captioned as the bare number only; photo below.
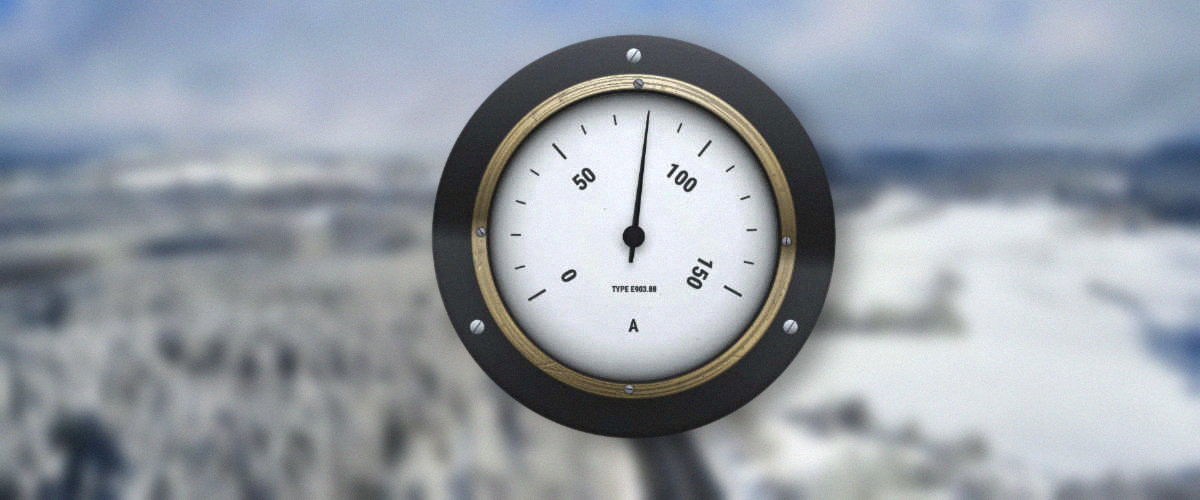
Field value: 80
